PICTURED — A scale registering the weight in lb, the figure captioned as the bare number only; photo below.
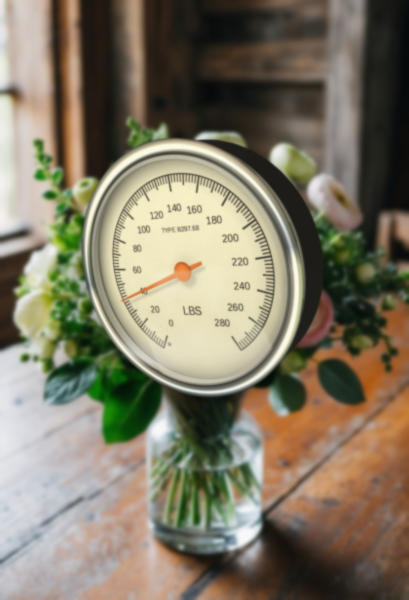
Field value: 40
